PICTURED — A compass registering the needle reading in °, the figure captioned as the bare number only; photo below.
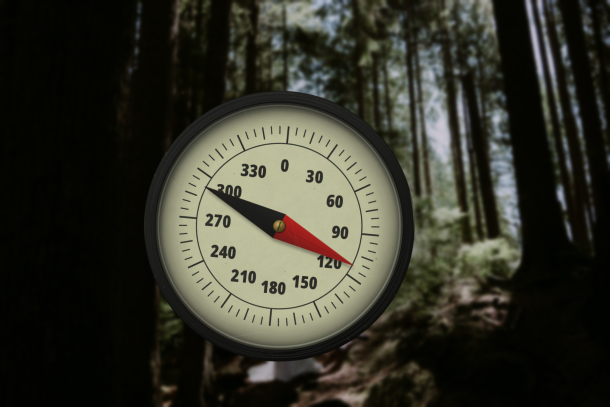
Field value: 112.5
